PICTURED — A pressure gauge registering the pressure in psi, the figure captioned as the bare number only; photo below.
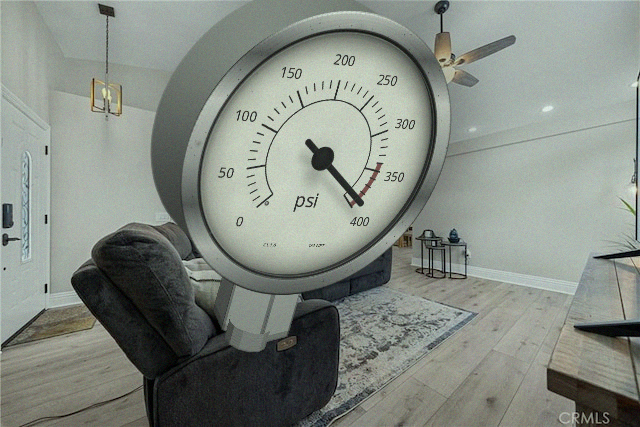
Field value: 390
